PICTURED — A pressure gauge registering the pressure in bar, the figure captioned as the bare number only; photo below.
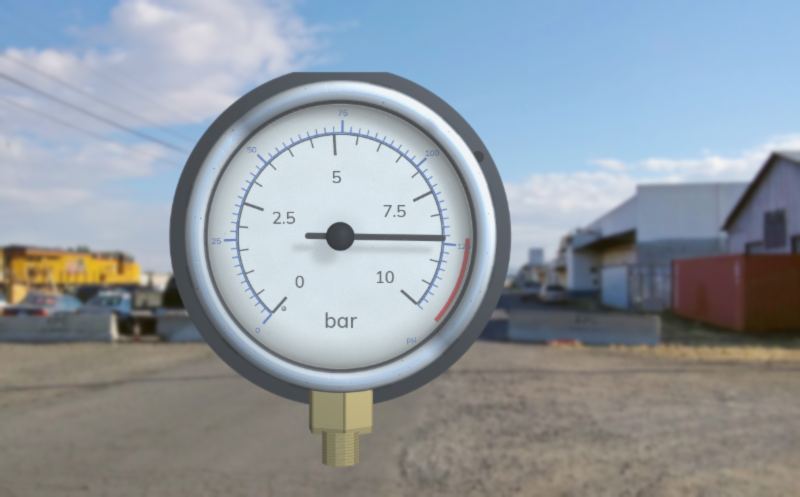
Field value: 8.5
